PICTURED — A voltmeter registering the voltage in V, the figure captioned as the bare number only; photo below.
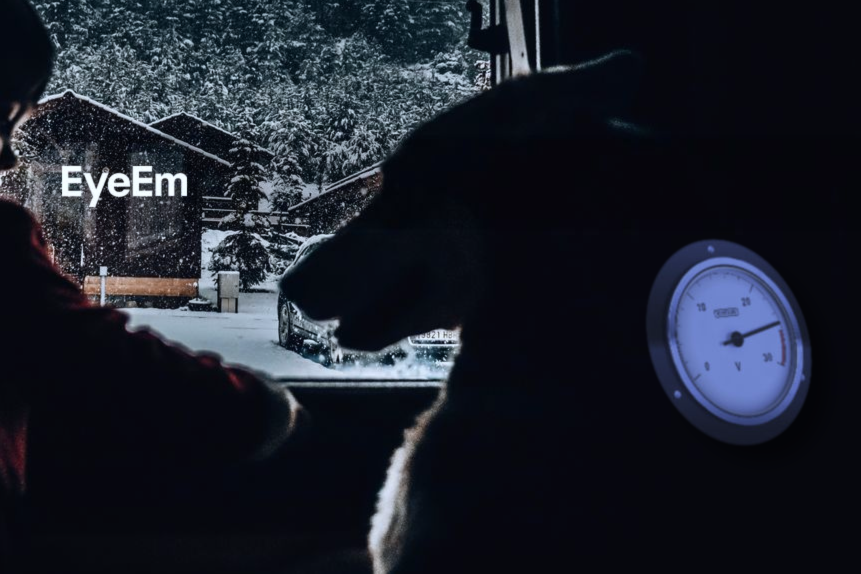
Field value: 25
